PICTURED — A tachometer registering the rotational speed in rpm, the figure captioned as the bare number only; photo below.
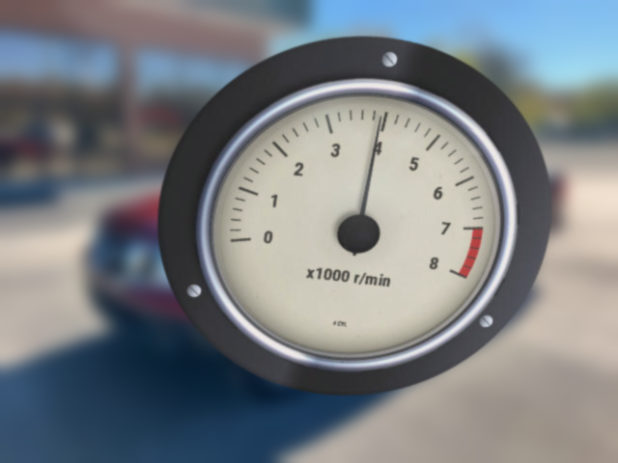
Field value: 3900
